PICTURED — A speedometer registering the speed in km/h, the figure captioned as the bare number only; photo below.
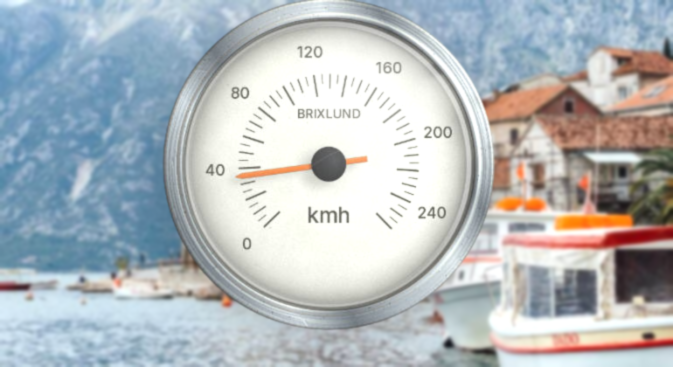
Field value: 35
